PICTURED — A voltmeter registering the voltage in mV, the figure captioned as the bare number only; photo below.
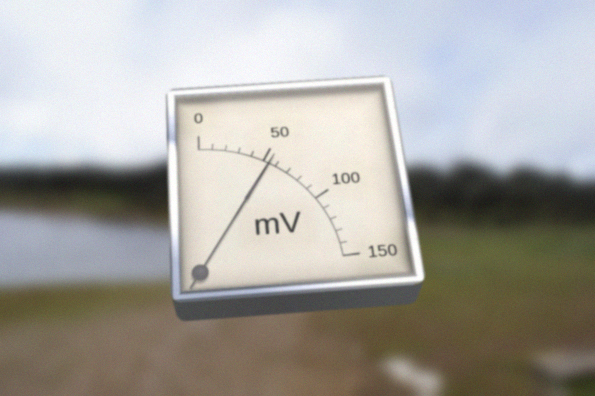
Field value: 55
